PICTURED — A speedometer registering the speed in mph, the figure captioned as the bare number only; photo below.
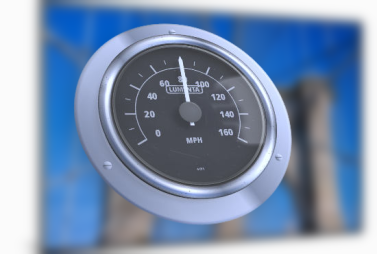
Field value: 80
